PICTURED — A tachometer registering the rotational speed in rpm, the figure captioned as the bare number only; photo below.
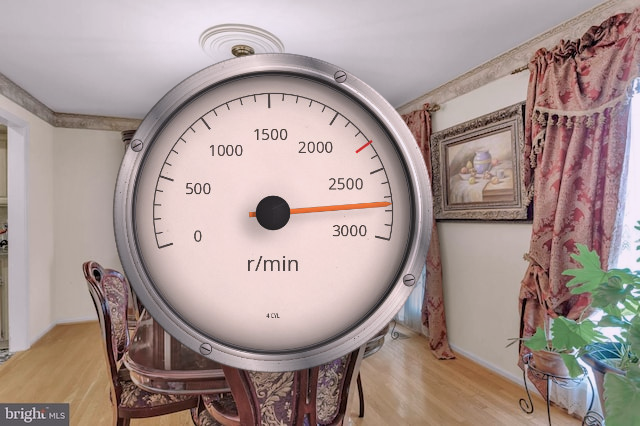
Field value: 2750
